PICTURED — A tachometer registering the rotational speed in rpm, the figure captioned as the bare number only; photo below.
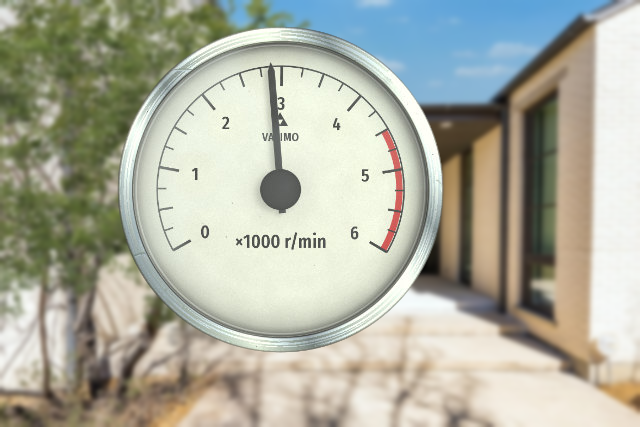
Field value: 2875
